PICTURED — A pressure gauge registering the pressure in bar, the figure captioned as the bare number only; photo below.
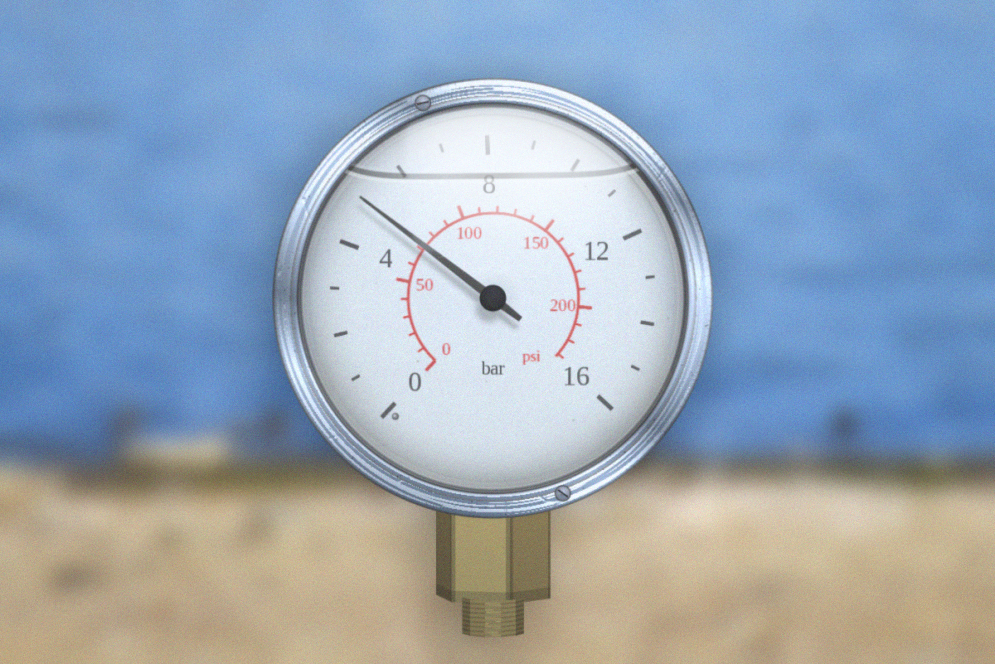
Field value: 5
